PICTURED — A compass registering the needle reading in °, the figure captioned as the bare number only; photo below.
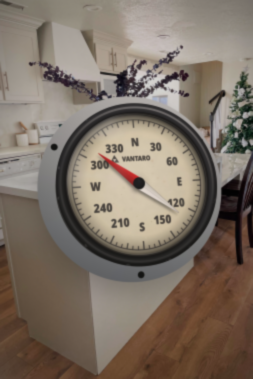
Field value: 310
